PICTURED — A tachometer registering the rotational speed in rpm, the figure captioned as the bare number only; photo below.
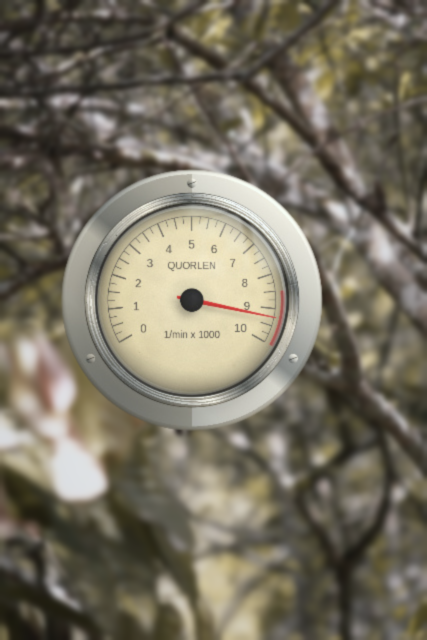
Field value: 9250
